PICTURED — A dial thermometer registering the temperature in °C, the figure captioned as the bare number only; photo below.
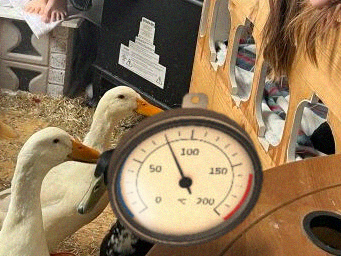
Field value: 80
